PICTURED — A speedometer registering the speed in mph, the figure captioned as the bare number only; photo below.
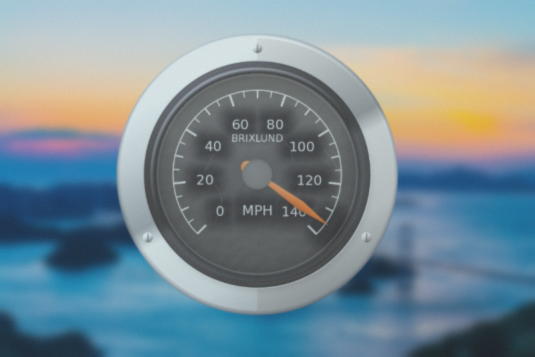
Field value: 135
